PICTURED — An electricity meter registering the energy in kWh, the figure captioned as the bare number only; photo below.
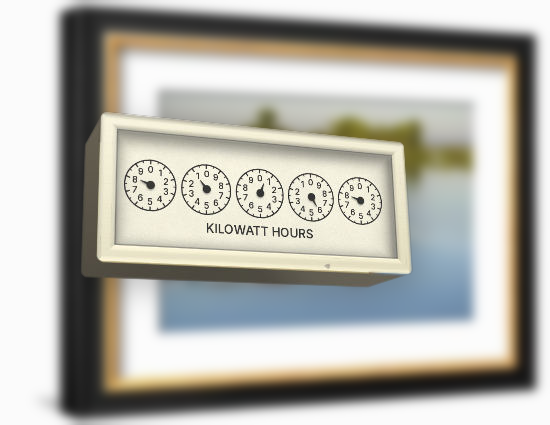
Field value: 81058
